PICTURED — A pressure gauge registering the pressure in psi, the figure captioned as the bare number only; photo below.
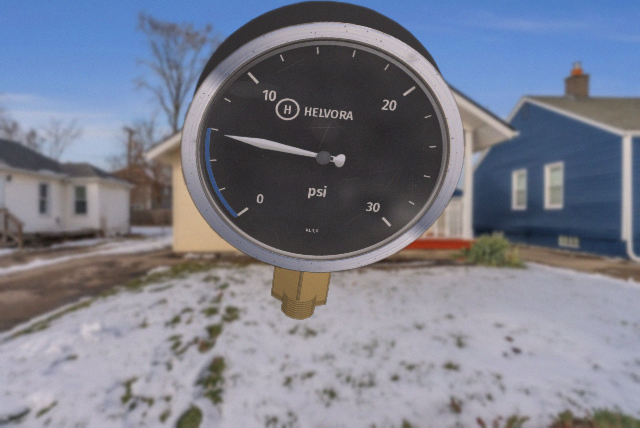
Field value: 6
